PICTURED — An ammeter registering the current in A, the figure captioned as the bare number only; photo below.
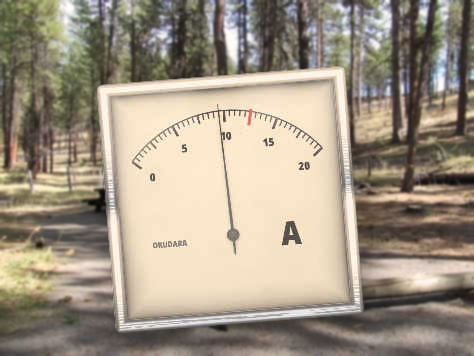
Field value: 9.5
